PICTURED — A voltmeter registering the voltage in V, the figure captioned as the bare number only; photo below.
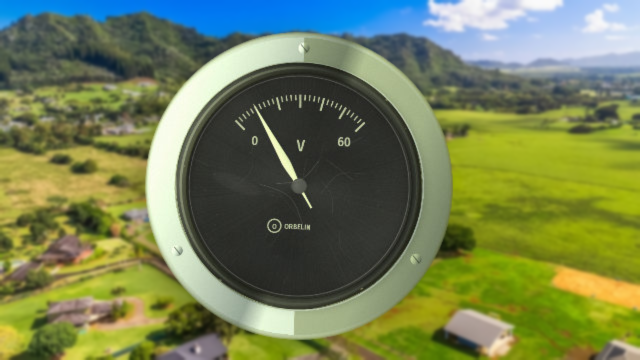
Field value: 10
